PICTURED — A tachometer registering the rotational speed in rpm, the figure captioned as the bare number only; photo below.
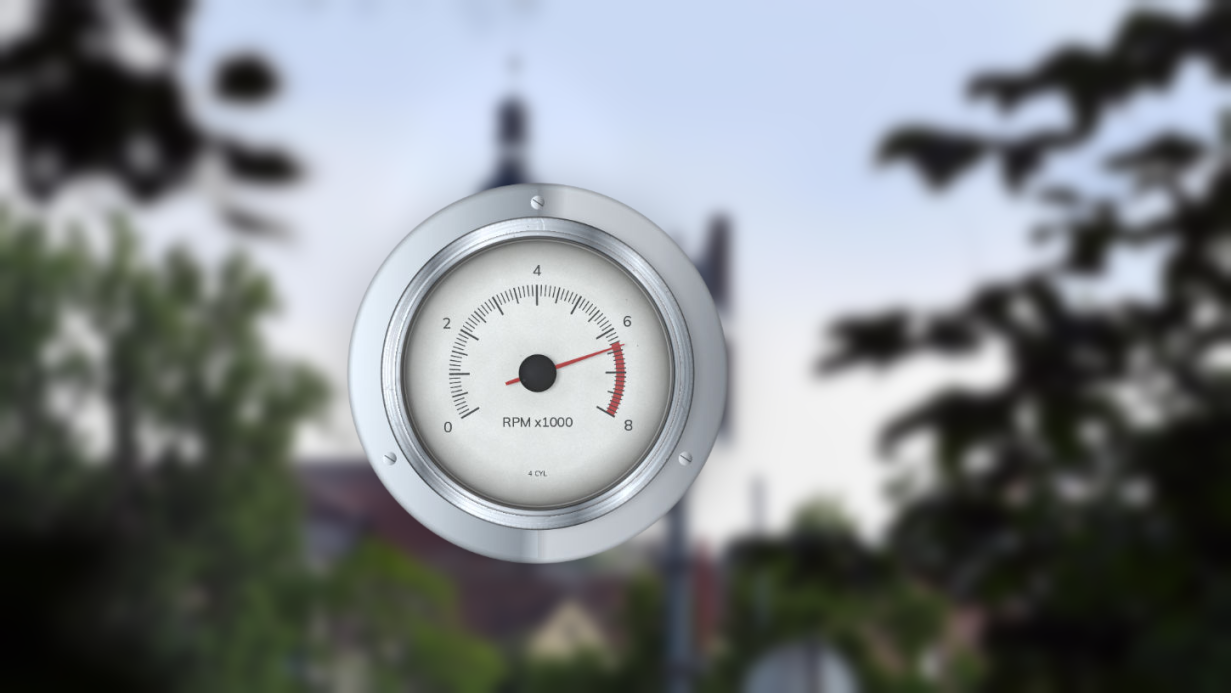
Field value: 6400
